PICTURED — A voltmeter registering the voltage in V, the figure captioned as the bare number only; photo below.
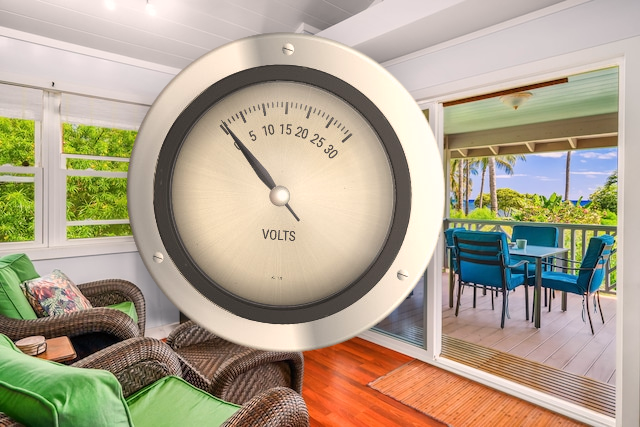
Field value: 1
